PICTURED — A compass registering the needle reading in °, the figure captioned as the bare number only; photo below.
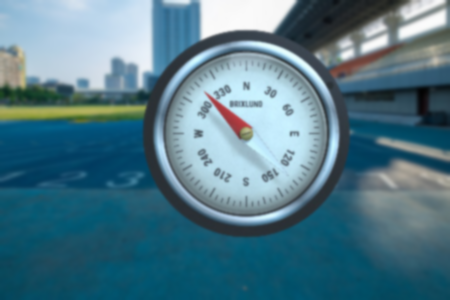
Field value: 315
